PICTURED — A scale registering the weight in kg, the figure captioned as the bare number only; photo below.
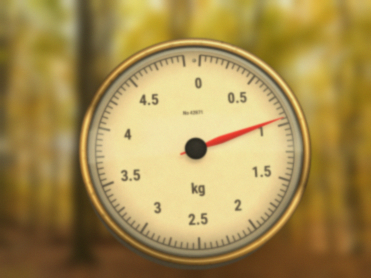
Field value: 0.95
